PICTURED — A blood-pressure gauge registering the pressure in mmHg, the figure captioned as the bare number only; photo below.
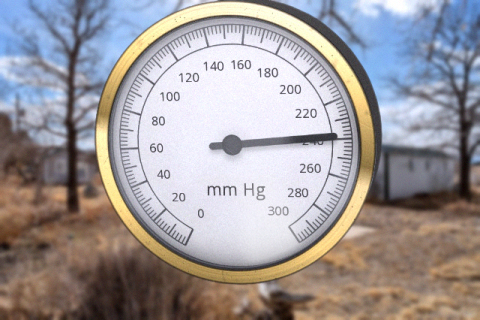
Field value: 238
